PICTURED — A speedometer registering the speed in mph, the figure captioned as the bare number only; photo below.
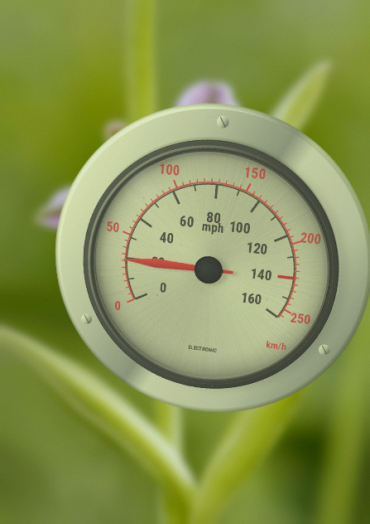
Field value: 20
